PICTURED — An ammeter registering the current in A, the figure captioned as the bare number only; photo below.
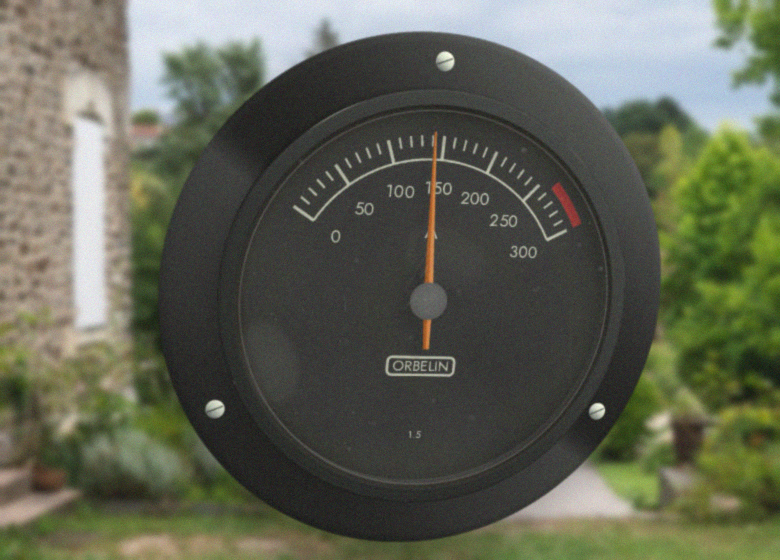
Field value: 140
